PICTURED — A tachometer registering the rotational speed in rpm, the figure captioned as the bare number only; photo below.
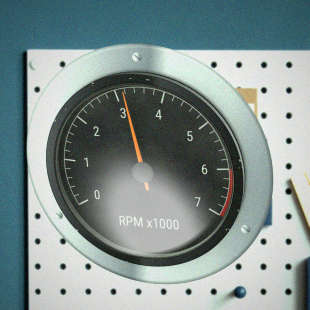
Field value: 3200
